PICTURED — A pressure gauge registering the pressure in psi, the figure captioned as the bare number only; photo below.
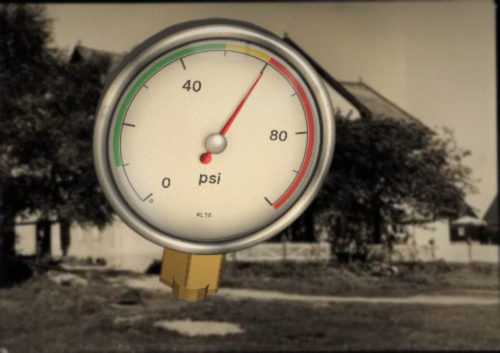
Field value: 60
